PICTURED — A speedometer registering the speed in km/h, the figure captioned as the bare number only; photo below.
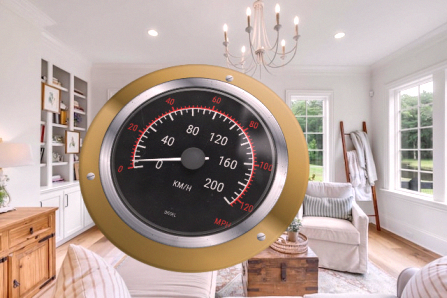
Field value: 5
